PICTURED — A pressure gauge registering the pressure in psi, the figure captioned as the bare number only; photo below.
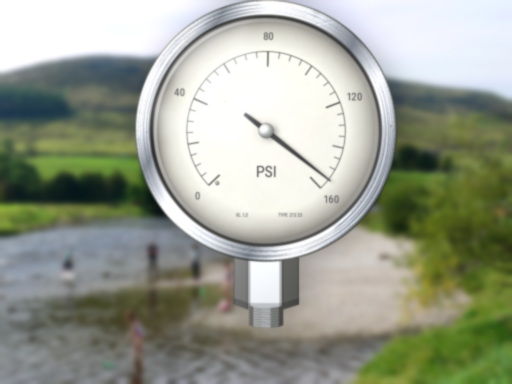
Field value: 155
